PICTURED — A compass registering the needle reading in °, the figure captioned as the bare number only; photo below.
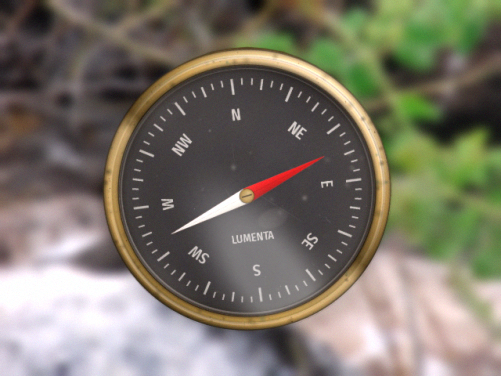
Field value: 70
